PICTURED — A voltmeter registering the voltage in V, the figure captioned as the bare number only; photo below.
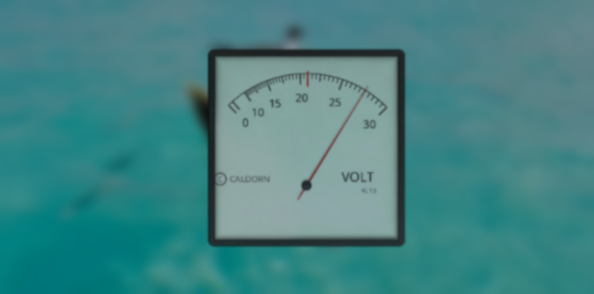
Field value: 27.5
